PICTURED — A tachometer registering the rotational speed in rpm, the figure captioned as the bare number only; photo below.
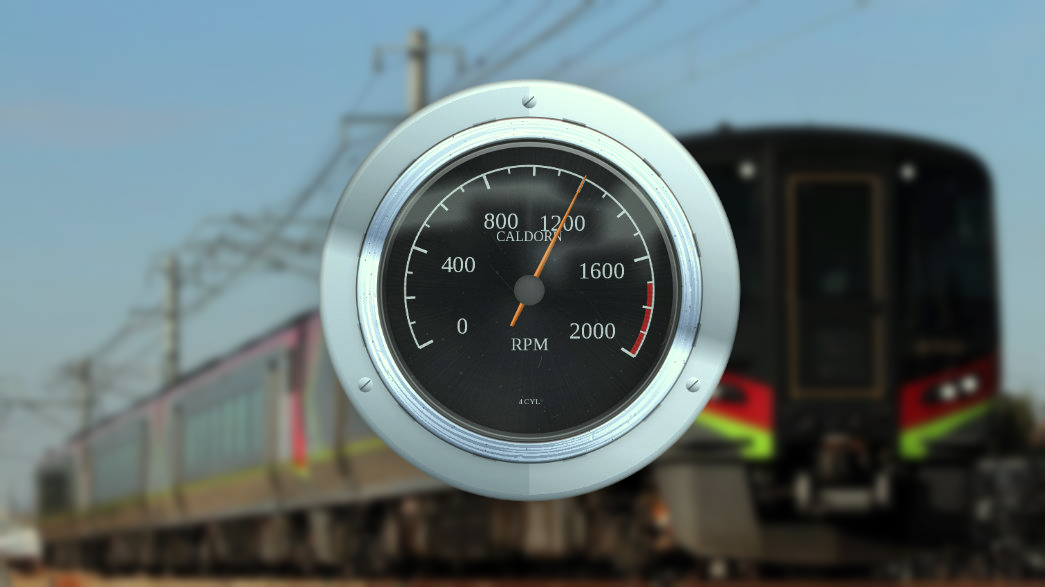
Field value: 1200
